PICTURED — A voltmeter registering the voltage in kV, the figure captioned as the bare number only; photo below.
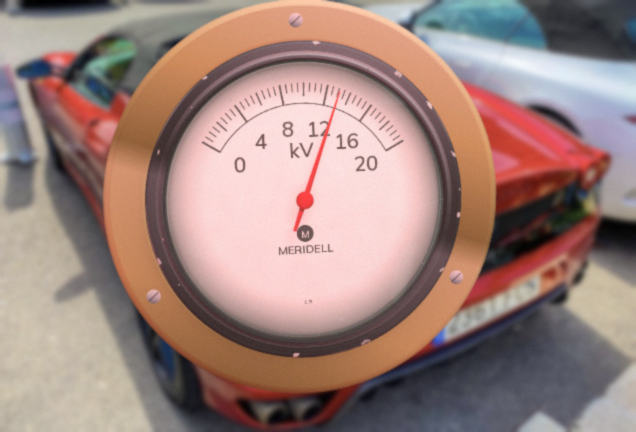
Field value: 13
